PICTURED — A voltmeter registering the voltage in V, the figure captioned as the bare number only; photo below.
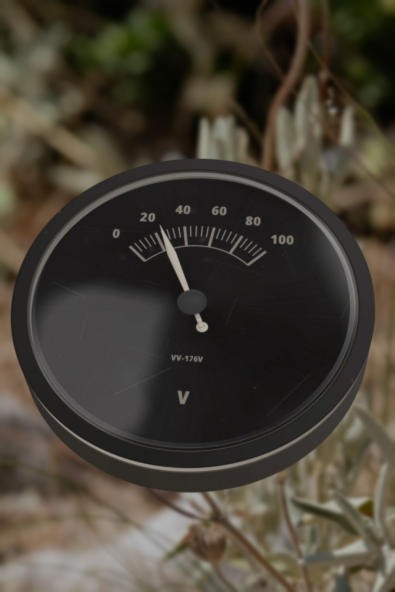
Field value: 24
